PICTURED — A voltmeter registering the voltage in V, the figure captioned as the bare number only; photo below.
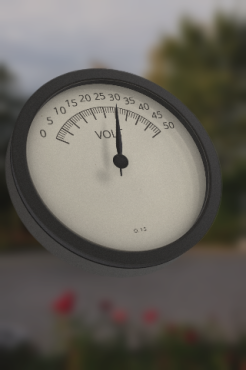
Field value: 30
